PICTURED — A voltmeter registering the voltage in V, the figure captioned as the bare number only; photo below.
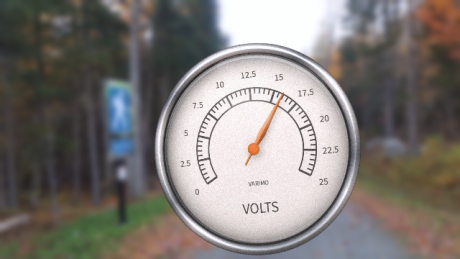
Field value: 16
